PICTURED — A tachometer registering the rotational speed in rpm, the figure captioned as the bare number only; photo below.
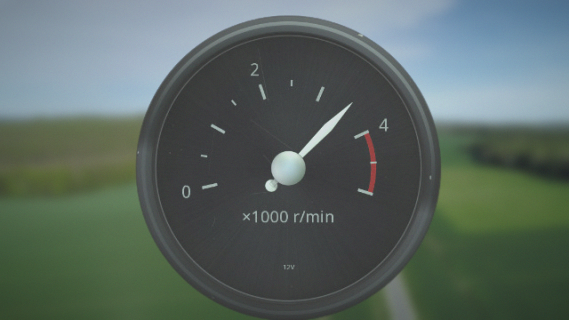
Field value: 3500
